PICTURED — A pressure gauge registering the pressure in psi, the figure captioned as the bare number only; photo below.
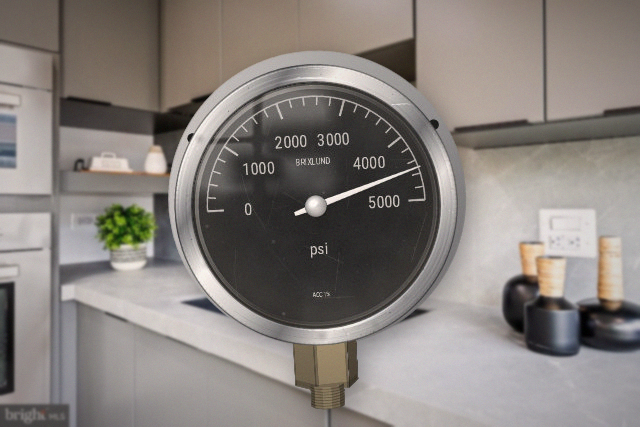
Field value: 4500
